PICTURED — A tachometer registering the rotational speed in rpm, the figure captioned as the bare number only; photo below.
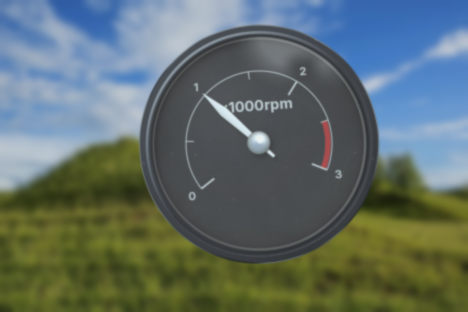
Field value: 1000
